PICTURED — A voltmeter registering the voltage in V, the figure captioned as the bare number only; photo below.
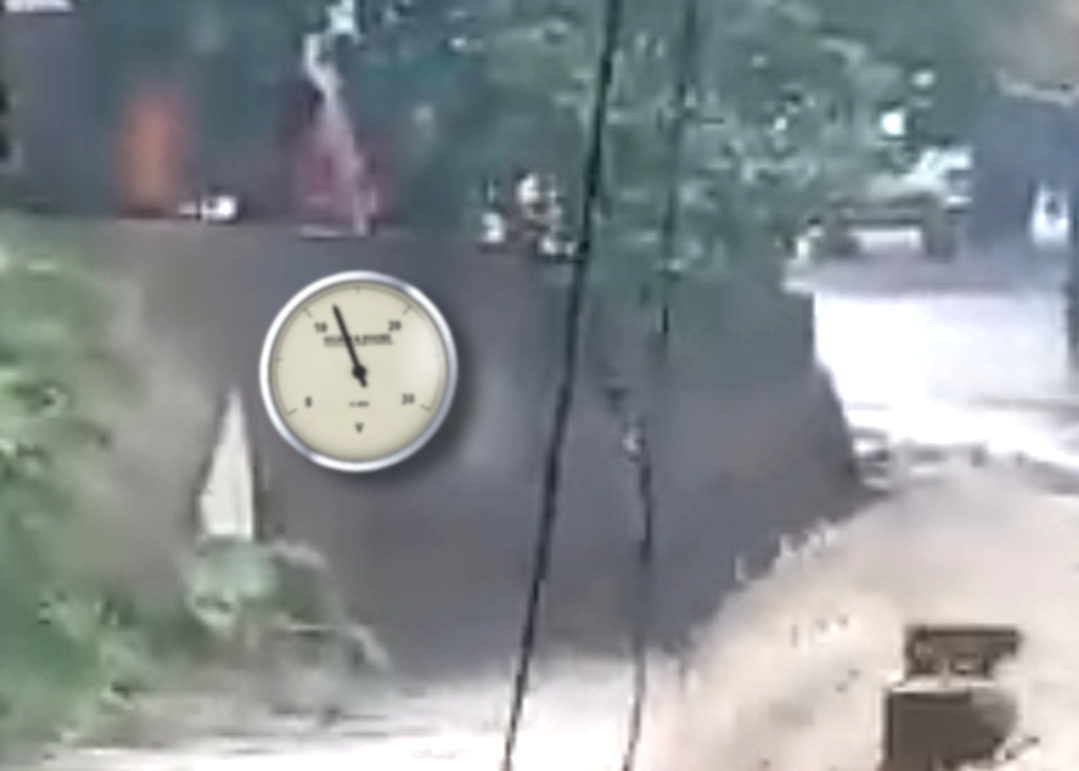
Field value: 12.5
